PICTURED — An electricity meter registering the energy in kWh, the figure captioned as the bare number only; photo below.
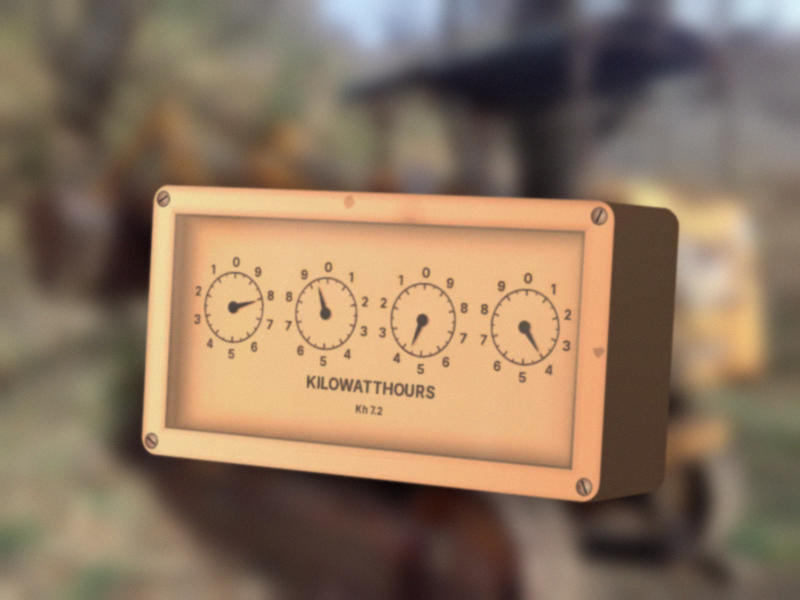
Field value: 7944
